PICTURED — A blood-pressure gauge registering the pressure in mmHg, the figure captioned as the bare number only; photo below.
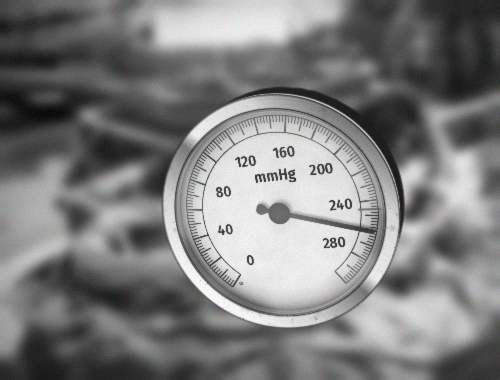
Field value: 260
